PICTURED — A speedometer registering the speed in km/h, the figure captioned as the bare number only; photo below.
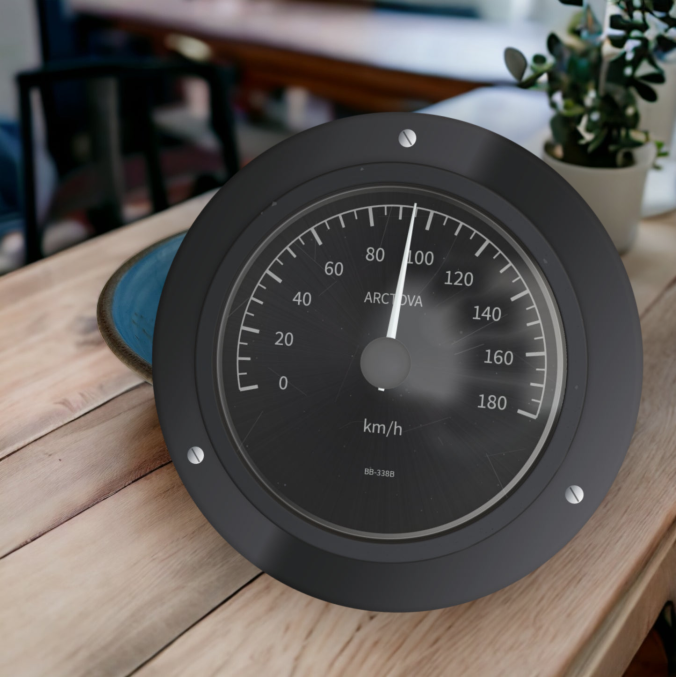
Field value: 95
